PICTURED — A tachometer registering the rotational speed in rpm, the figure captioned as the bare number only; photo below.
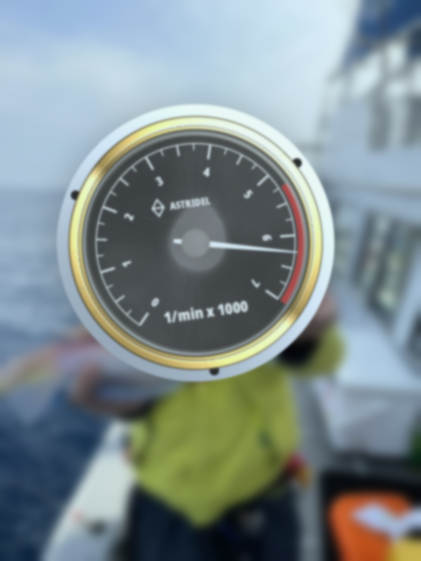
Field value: 6250
